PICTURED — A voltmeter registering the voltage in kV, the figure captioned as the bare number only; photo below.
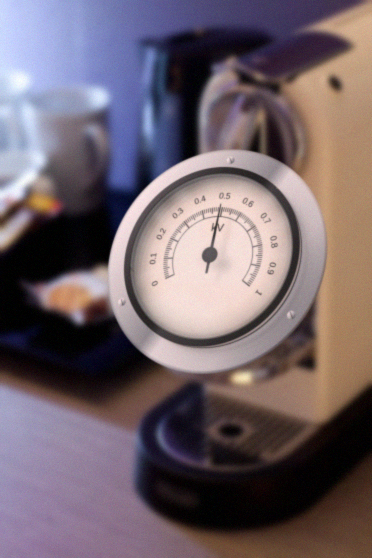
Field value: 0.5
